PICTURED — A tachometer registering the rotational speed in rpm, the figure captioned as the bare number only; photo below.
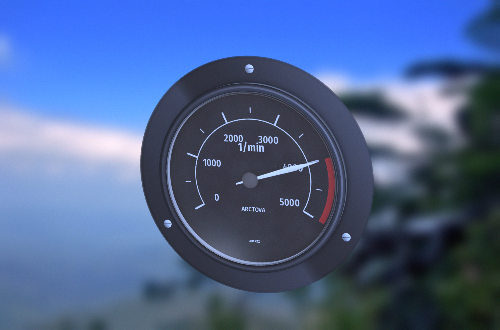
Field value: 4000
